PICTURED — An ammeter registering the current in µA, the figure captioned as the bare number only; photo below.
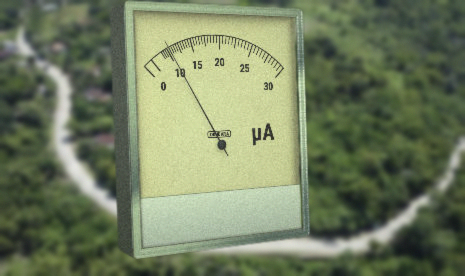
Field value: 10
